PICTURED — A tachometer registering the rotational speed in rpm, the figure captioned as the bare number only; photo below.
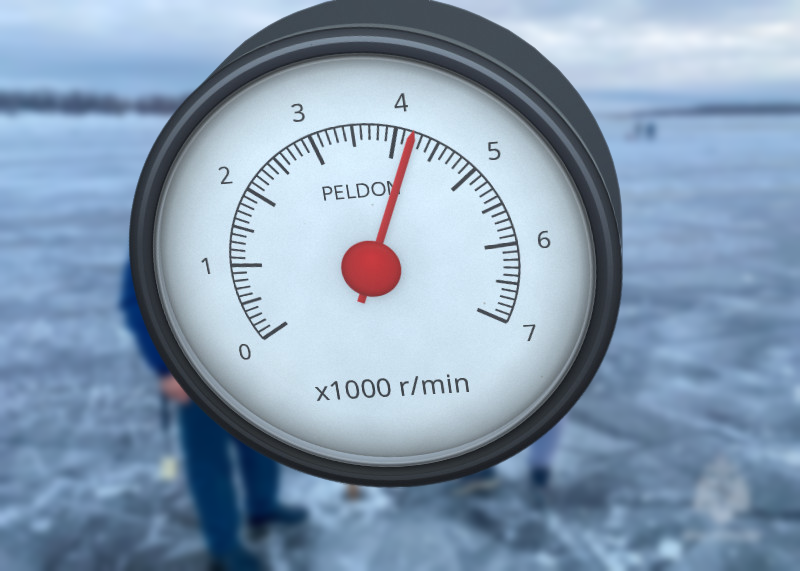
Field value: 4200
